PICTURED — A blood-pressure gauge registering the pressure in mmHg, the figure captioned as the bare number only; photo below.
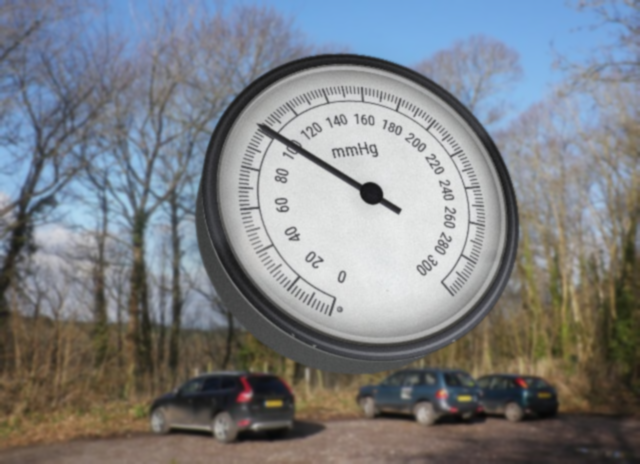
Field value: 100
